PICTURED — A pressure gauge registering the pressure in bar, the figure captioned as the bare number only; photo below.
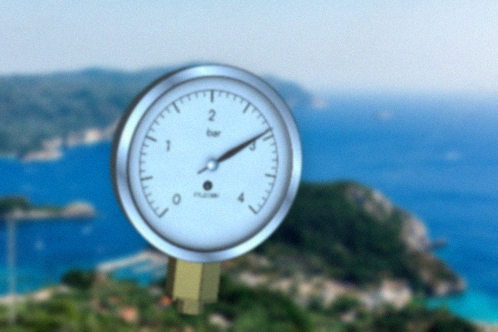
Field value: 2.9
